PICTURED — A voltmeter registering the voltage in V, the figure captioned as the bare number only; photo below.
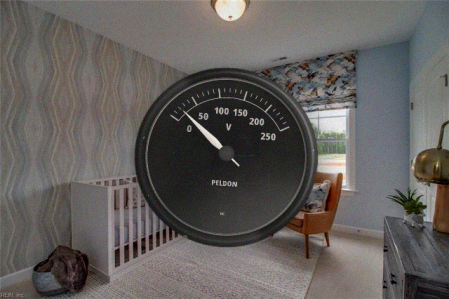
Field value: 20
